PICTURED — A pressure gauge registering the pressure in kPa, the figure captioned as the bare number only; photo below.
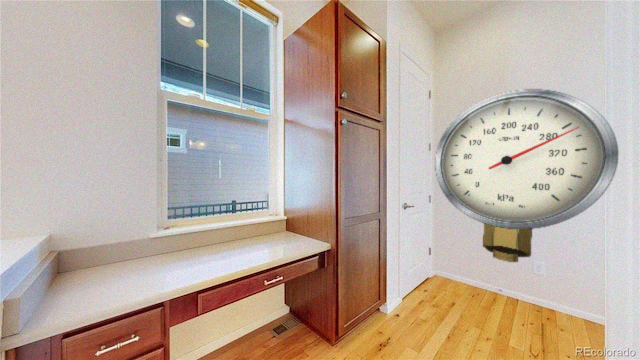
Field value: 290
